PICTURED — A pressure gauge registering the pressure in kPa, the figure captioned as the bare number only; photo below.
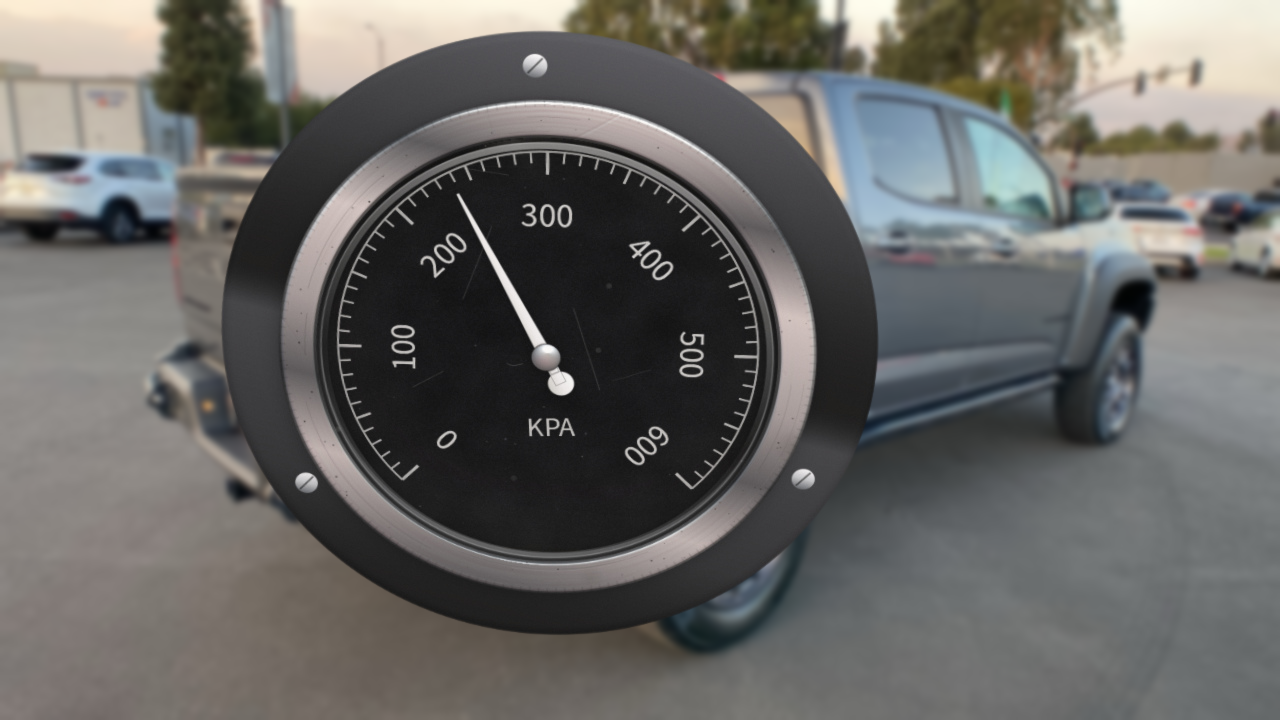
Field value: 240
